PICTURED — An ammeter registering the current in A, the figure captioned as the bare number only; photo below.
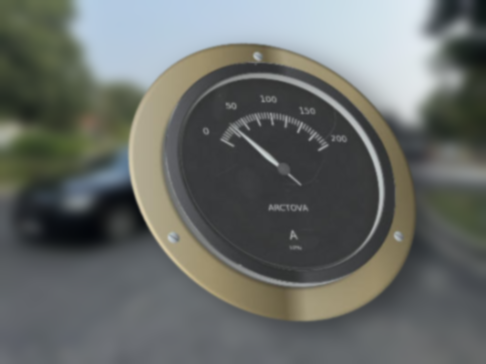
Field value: 25
